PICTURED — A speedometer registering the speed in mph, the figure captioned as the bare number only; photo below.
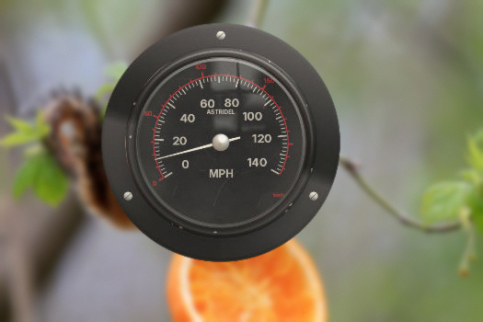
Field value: 10
